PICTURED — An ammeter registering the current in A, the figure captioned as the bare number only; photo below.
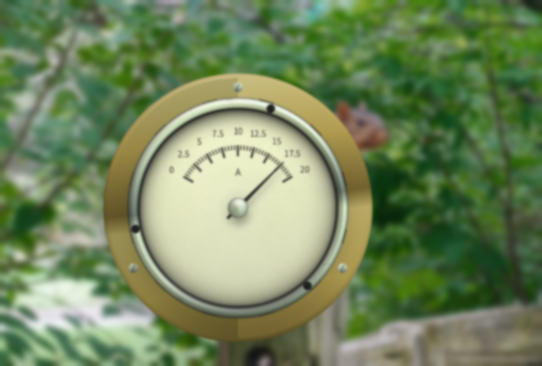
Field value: 17.5
